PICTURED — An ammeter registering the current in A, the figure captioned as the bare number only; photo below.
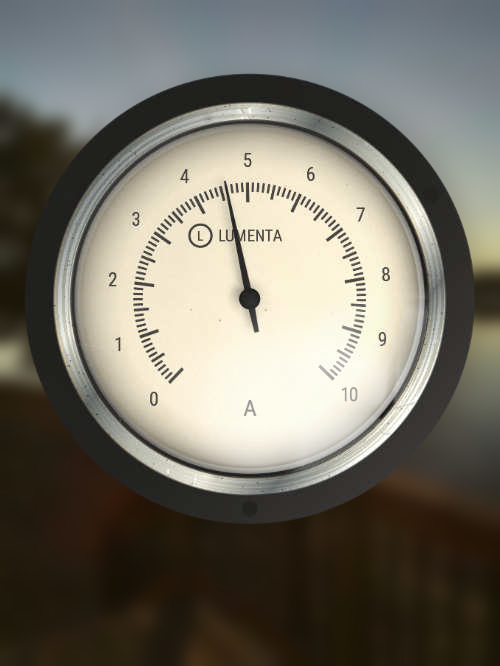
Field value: 4.6
